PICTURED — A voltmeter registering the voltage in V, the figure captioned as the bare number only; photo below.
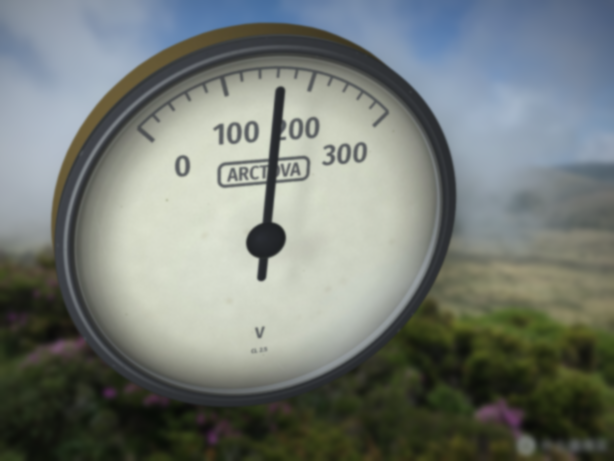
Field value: 160
